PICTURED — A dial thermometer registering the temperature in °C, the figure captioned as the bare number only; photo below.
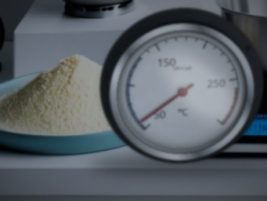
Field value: 60
